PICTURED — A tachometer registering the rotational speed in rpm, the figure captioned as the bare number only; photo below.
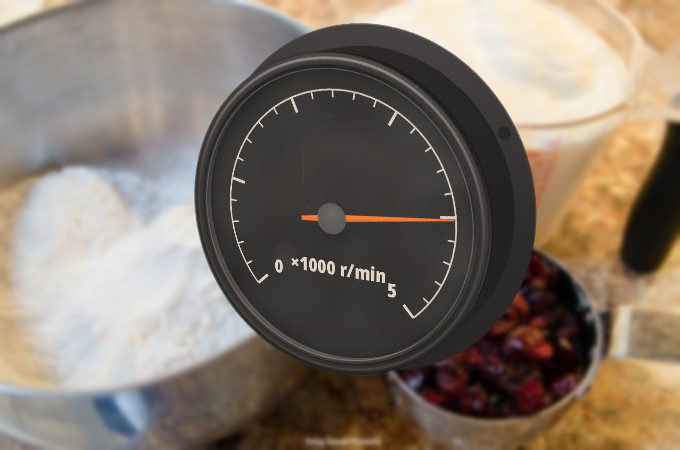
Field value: 4000
